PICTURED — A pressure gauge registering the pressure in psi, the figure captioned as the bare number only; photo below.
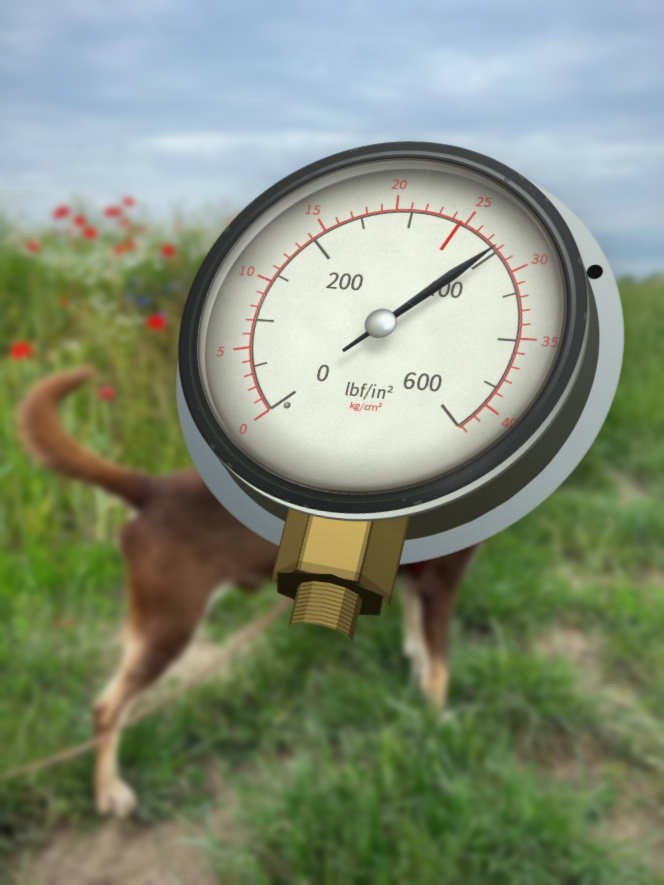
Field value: 400
